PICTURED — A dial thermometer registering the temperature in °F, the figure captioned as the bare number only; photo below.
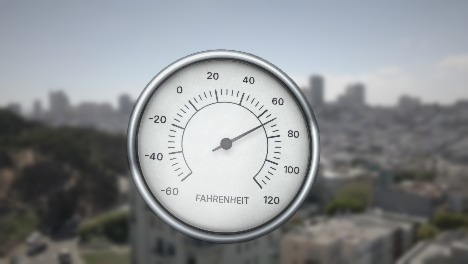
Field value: 68
